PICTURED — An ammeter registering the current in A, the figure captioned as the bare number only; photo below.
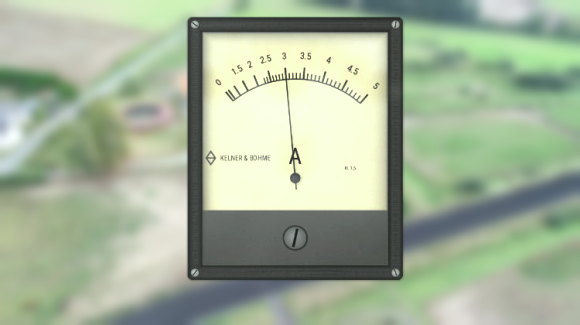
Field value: 3
